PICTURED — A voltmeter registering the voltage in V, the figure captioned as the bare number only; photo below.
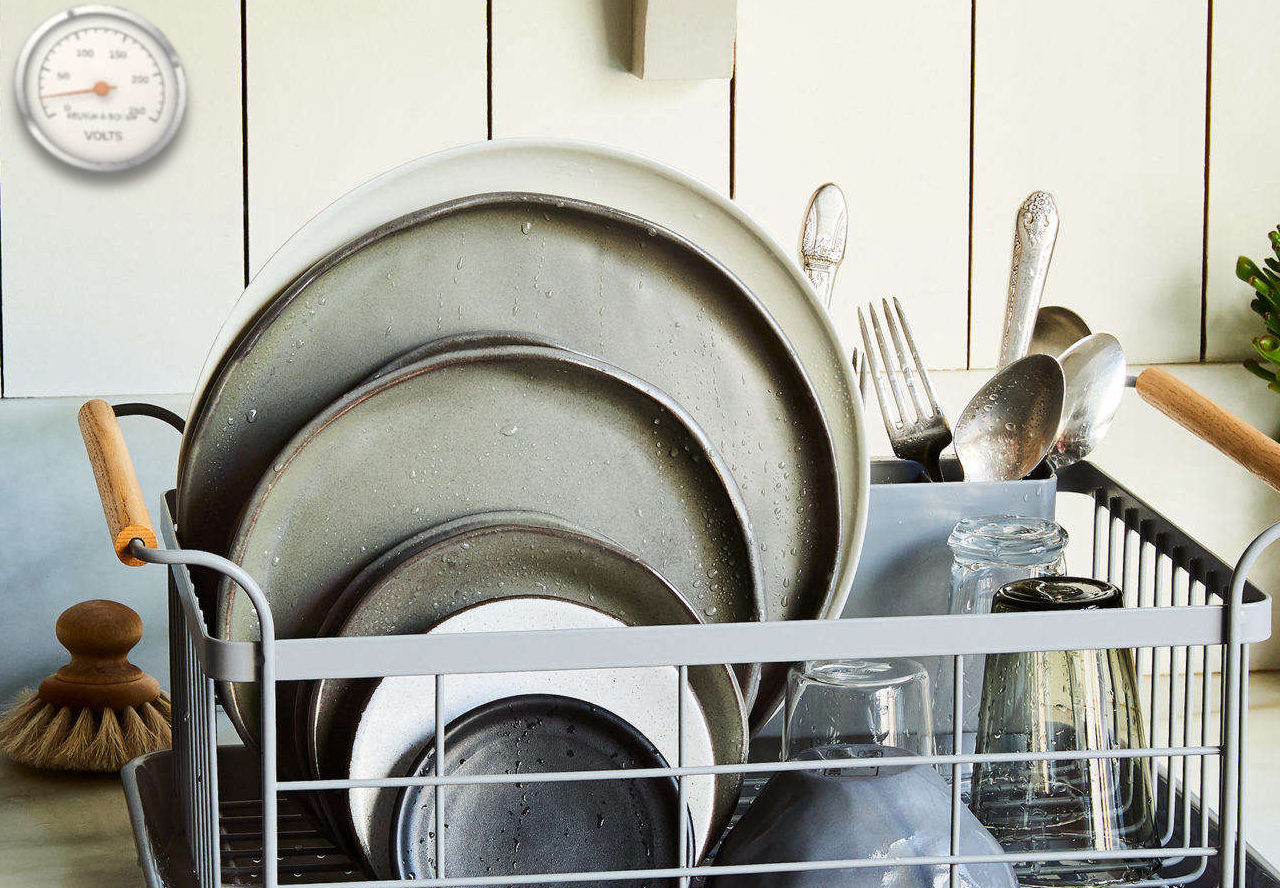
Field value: 20
